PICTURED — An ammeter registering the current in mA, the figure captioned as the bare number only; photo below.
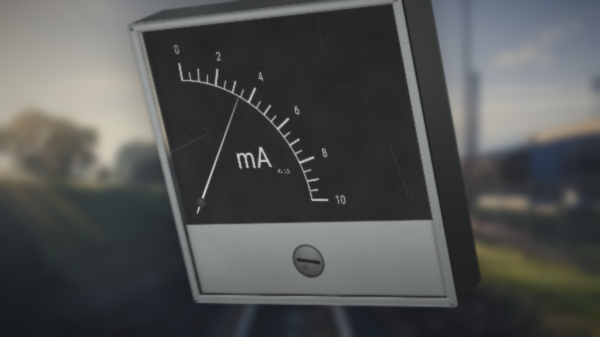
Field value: 3.5
